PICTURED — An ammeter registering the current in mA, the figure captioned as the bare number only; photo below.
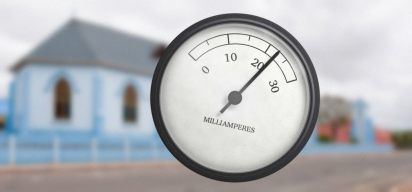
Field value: 22.5
